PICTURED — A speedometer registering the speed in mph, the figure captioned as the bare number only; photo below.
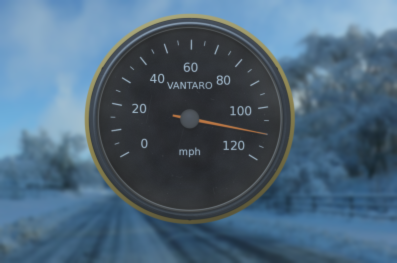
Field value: 110
